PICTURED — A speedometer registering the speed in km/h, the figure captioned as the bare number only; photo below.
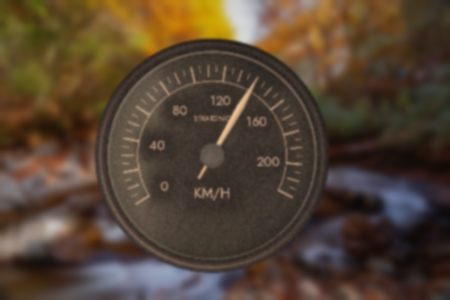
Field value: 140
